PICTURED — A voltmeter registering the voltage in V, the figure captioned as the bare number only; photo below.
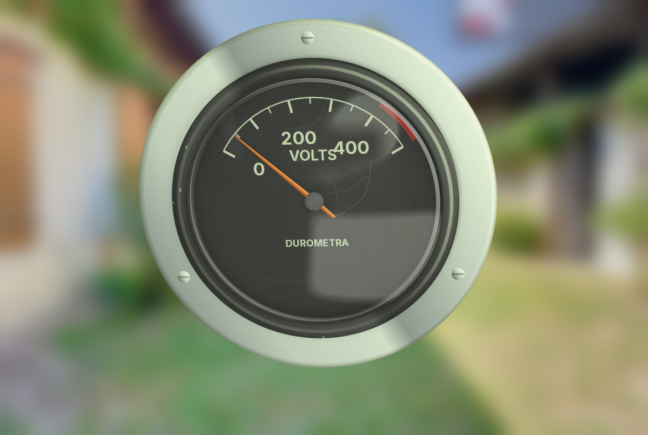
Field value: 50
